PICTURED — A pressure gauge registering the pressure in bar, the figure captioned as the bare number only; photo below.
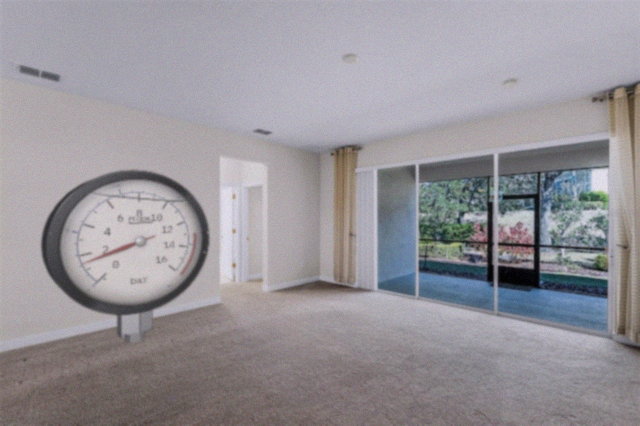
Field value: 1.5
